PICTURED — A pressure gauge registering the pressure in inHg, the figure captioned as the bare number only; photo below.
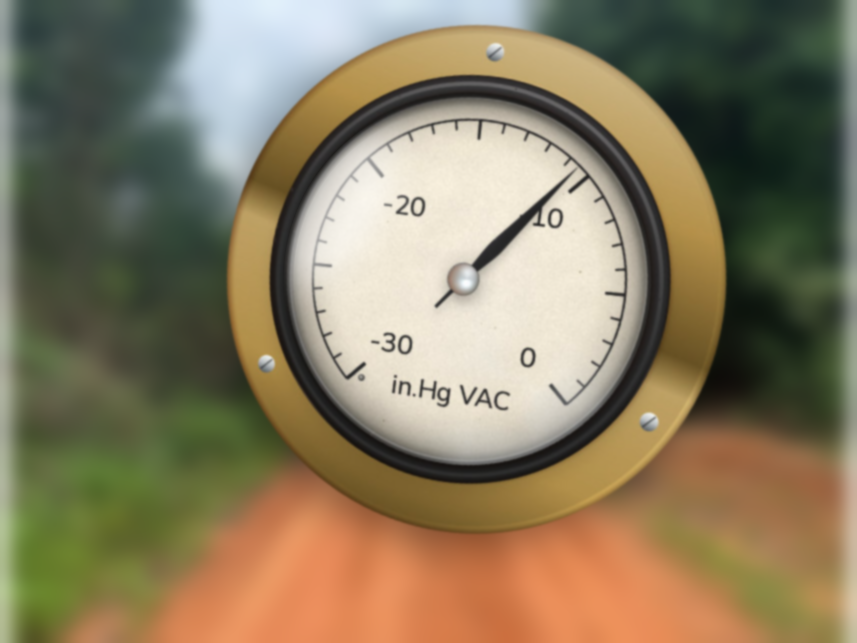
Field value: -10.5
